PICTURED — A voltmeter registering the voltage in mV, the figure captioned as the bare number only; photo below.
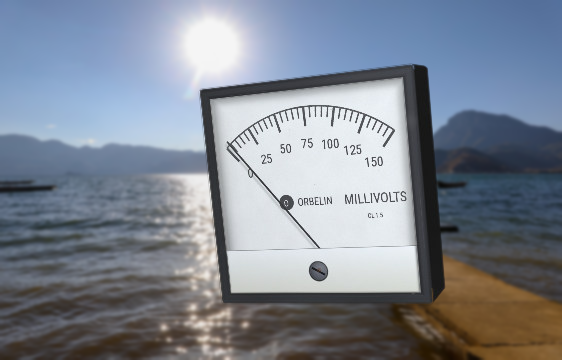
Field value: 5
